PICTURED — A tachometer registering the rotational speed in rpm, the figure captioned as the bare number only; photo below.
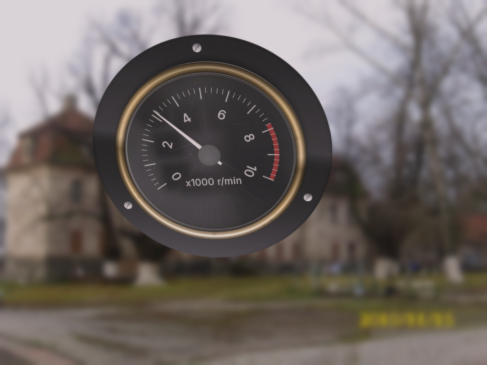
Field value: 3200
